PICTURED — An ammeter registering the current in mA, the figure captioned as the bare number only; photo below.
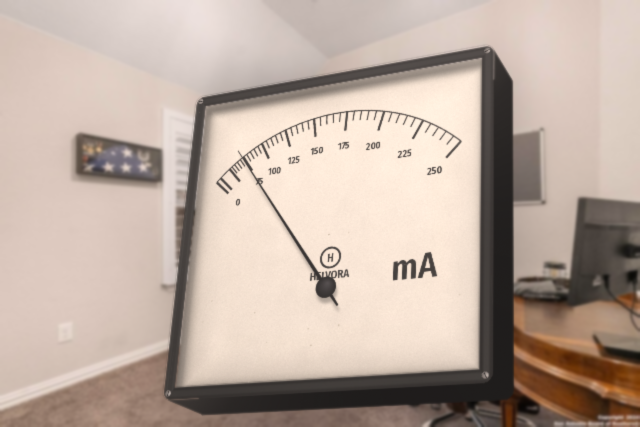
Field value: 75
